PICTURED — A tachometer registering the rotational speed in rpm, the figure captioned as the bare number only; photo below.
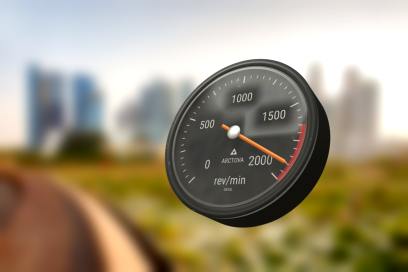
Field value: 1900
